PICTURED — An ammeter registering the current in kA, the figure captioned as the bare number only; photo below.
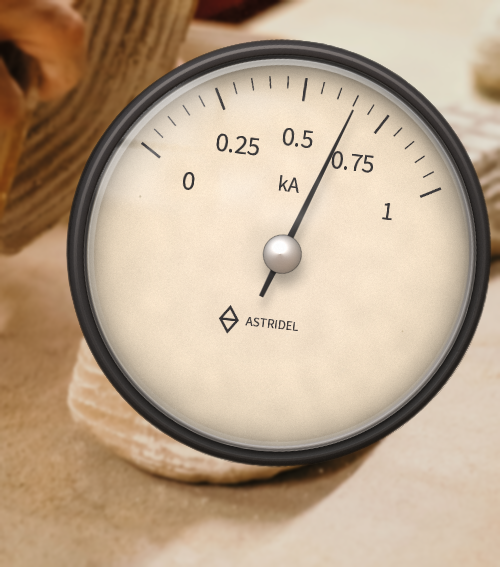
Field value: 0.65
